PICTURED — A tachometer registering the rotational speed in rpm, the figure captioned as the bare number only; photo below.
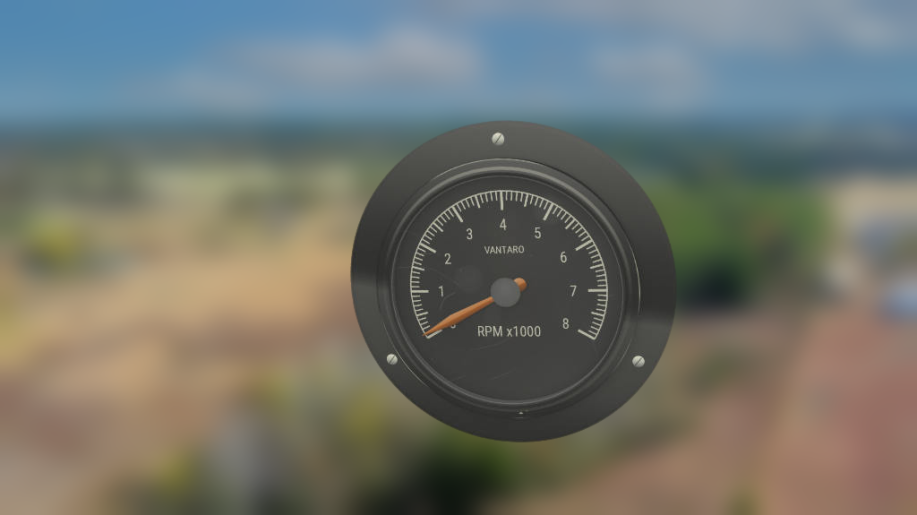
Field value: 100
